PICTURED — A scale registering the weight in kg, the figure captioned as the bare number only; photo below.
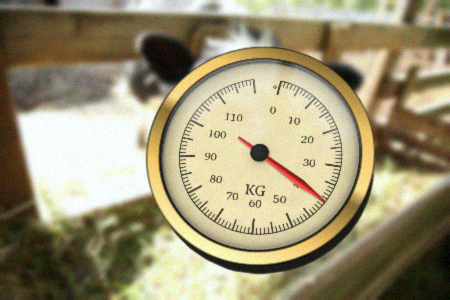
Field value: 40
